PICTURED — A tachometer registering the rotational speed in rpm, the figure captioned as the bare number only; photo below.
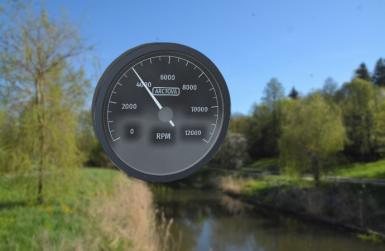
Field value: 4000
